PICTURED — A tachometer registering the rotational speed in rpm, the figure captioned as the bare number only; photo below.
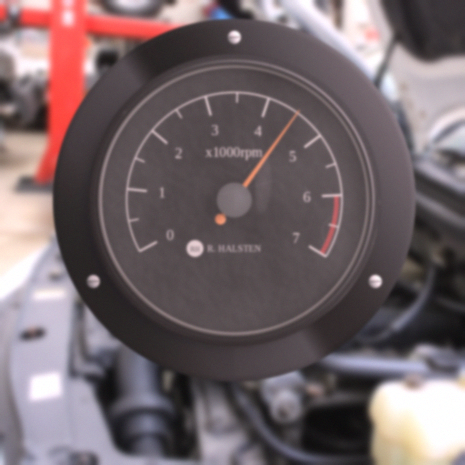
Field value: 4500
